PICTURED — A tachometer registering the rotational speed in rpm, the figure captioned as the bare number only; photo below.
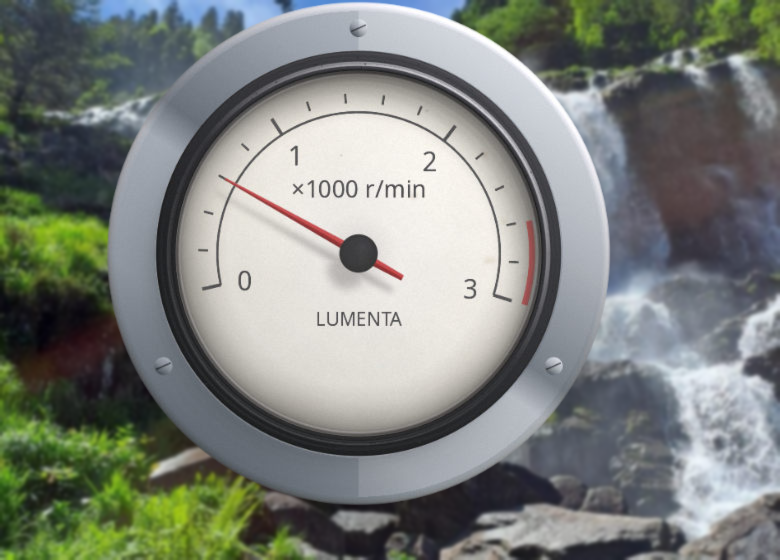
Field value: 600
